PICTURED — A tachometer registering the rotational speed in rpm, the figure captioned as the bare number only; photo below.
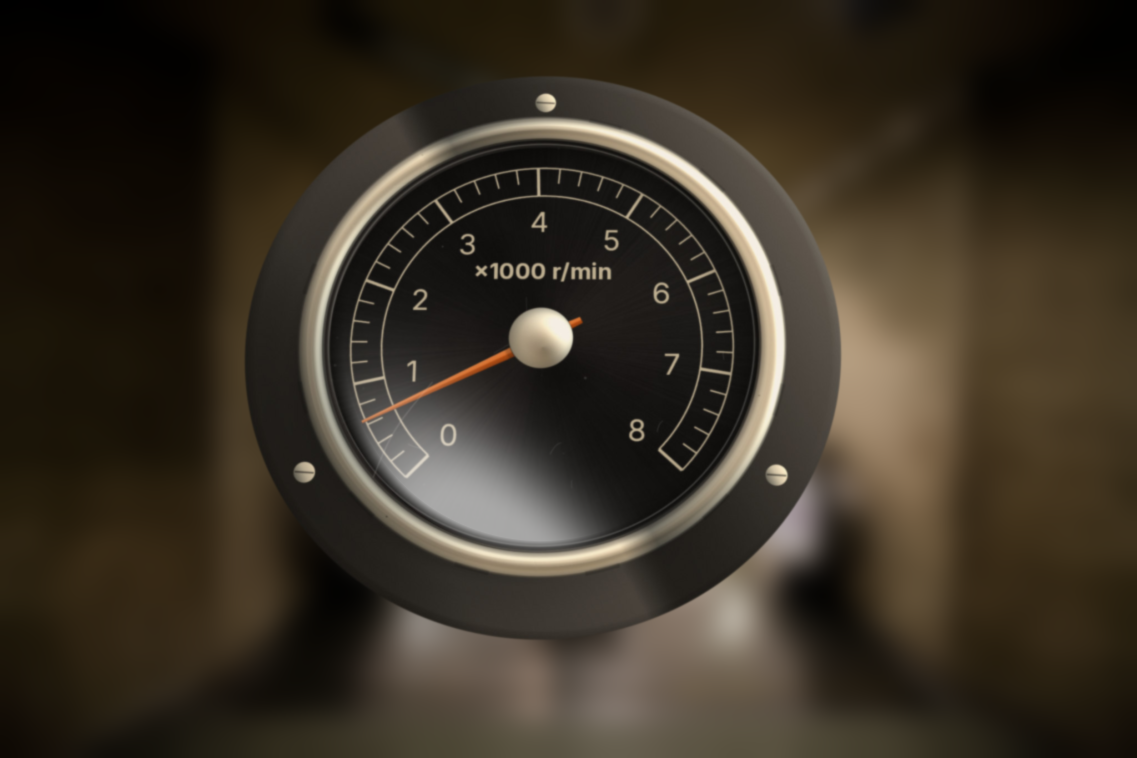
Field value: 600
